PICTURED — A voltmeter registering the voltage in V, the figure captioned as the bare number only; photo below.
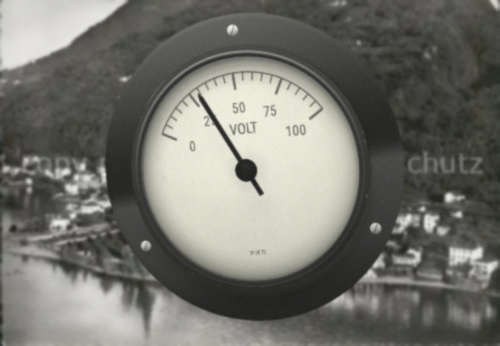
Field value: 30
